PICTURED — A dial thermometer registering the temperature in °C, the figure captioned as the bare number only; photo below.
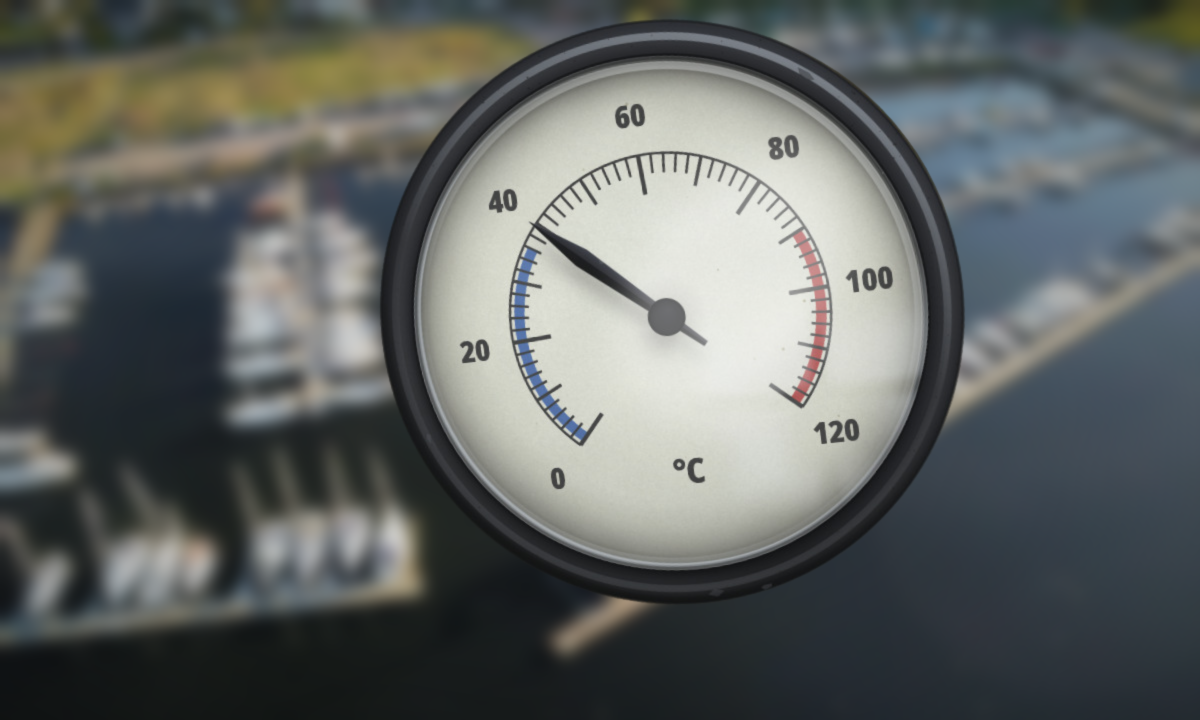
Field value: 40
